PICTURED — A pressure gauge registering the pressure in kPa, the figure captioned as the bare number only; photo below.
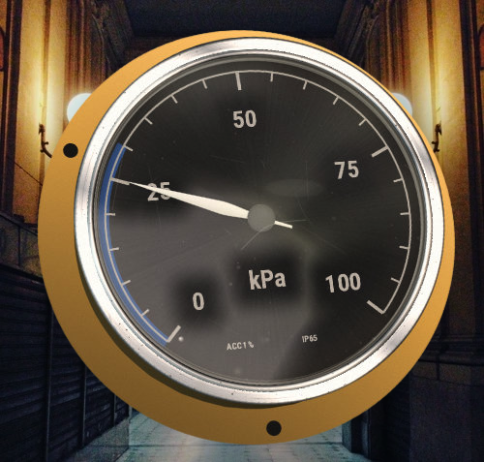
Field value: 25
